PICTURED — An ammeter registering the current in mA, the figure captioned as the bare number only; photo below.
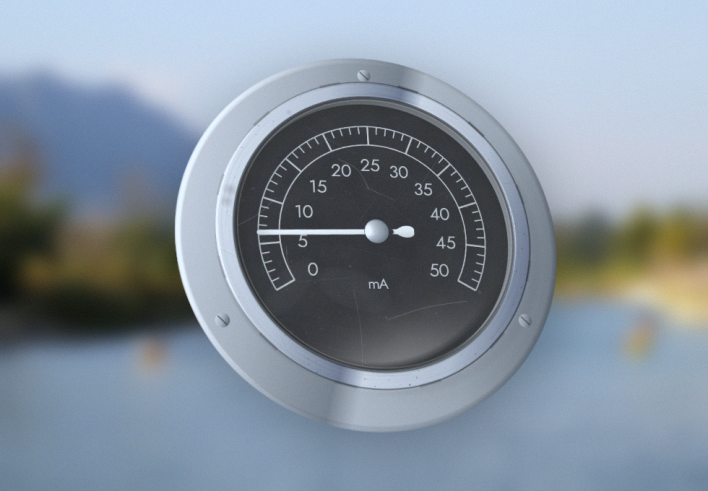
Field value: 6
